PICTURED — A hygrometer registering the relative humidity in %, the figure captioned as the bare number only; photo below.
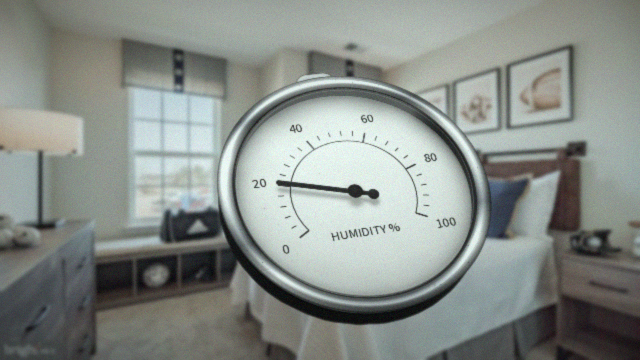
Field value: 20
